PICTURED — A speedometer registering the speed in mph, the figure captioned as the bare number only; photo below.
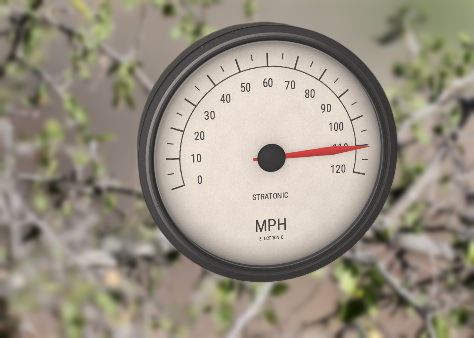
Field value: 110
